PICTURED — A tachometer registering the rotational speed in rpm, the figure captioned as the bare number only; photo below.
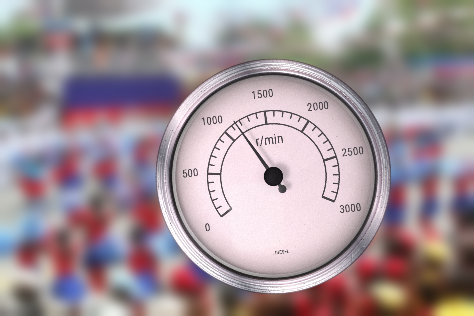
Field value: 1150
